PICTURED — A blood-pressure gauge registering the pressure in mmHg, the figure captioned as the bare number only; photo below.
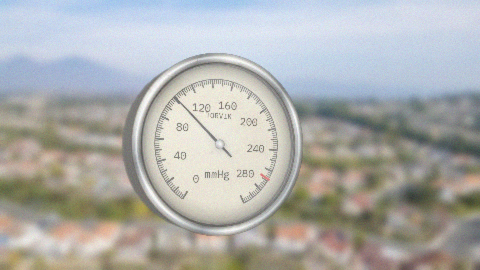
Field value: 100
